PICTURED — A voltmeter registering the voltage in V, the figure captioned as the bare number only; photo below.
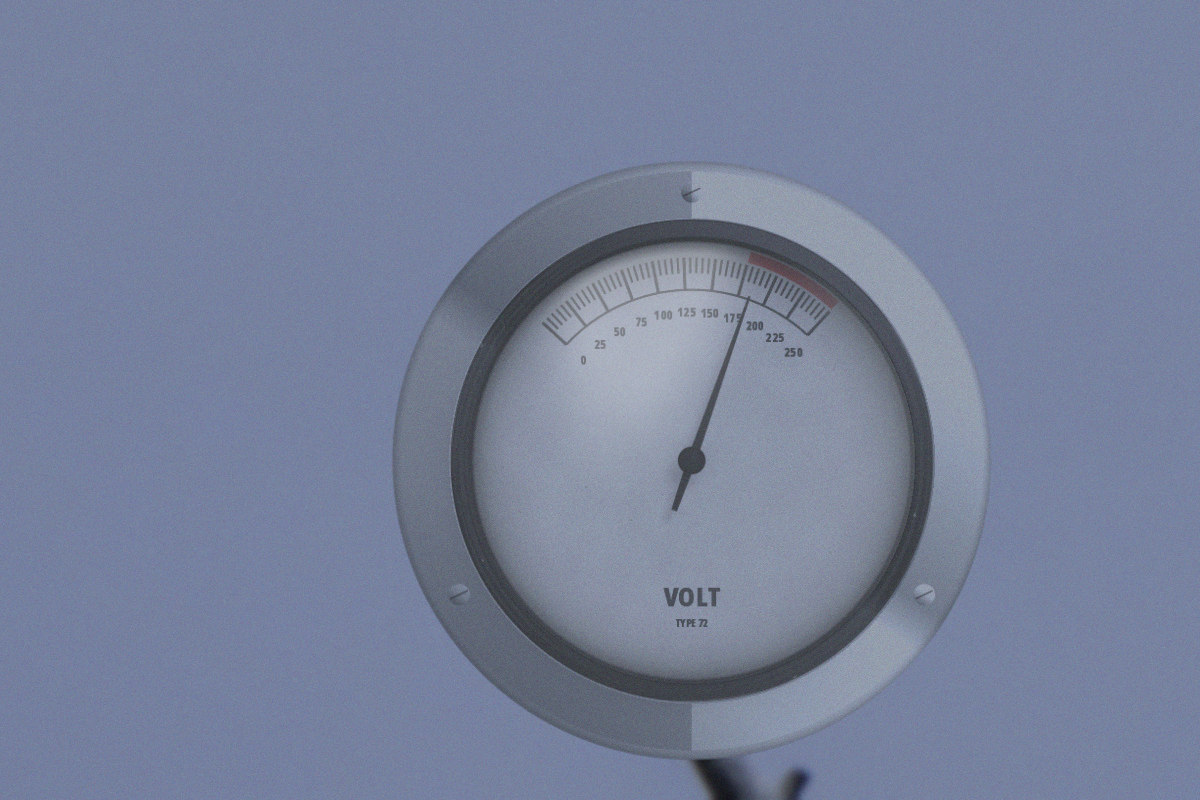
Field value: 185
